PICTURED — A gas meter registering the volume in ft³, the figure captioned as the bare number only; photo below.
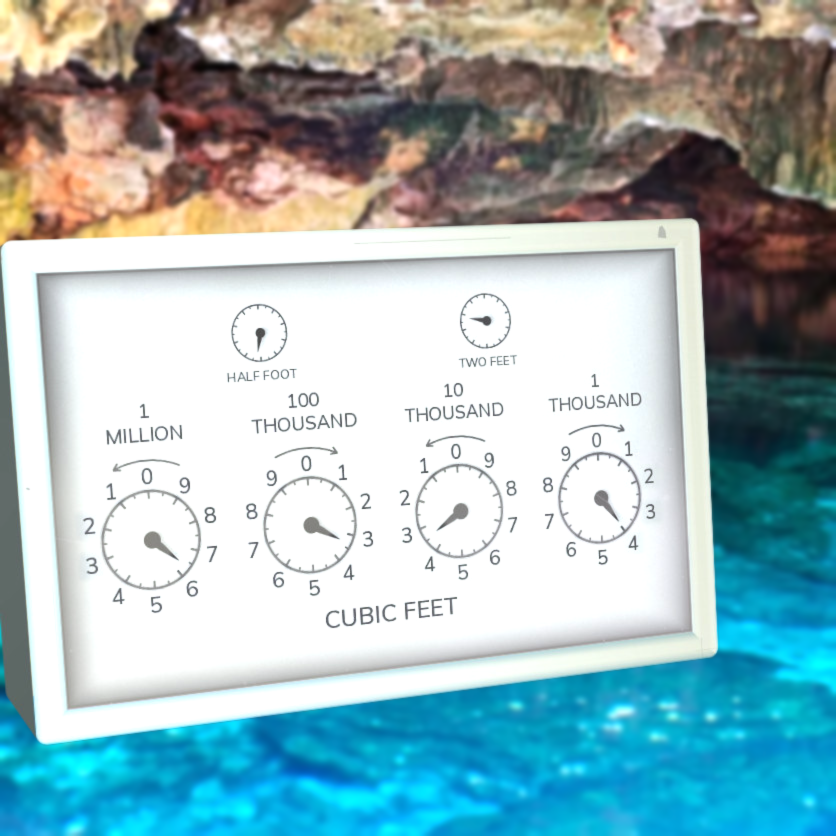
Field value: 633400
